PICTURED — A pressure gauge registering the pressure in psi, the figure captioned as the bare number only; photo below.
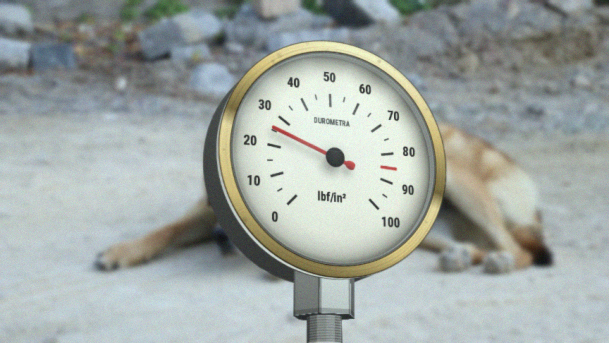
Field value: 25
